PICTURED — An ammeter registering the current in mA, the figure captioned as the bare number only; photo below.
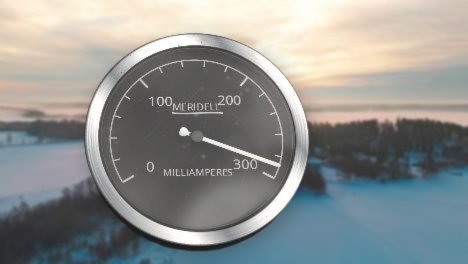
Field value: 290
